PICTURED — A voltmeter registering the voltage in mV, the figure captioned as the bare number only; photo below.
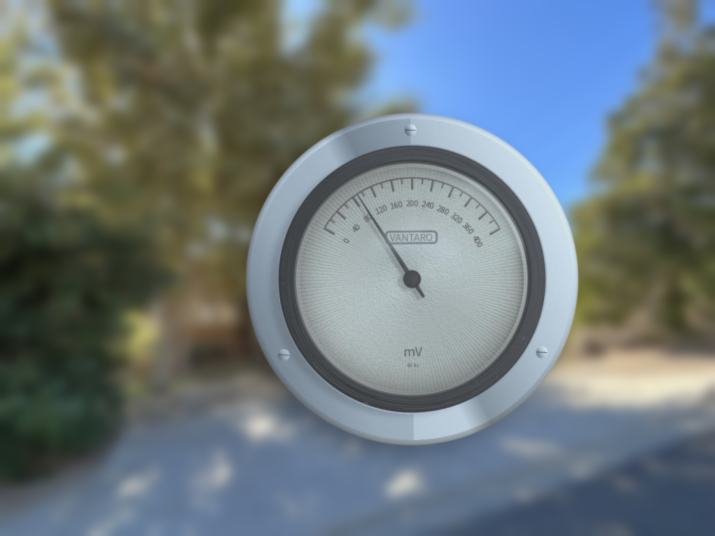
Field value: 90
